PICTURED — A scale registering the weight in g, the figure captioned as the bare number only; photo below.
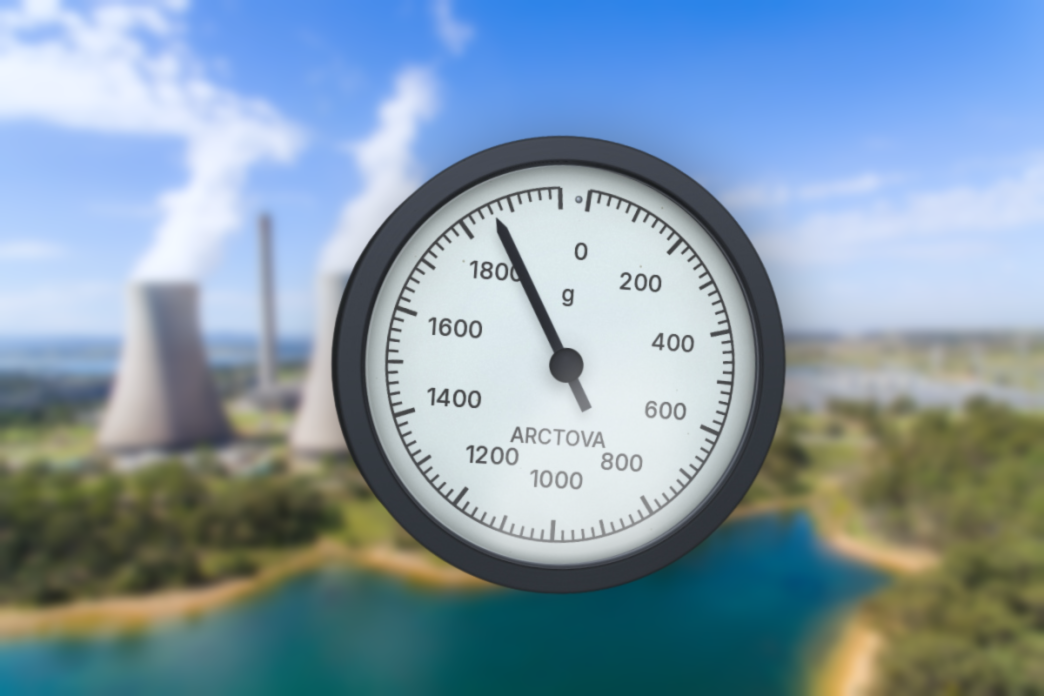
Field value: 1860
